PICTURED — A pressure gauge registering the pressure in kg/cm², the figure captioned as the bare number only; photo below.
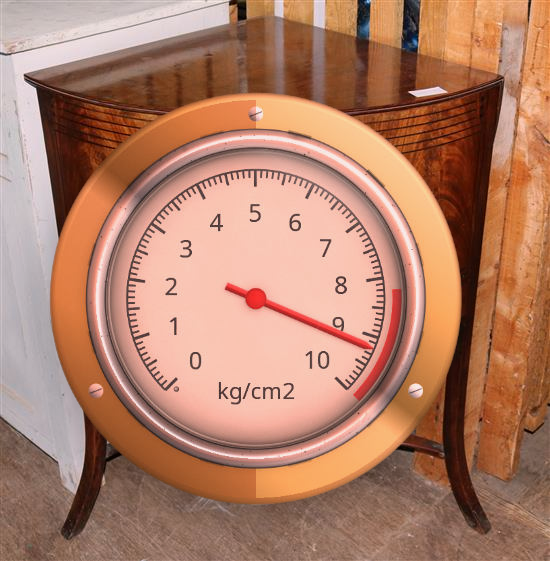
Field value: 9.2
